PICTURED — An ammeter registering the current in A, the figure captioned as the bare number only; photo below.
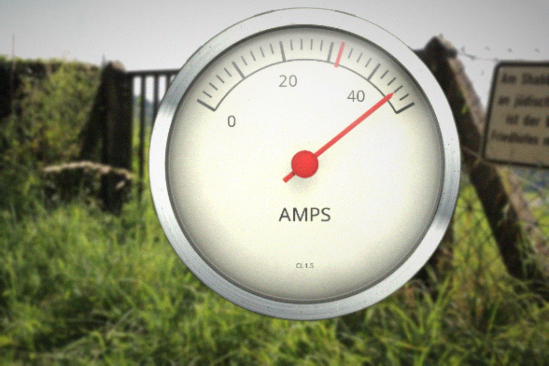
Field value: 46
